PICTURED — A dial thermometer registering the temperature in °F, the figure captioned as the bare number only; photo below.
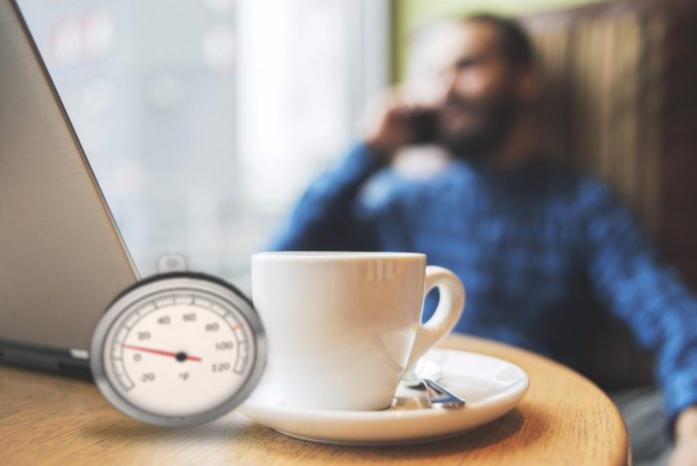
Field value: 10
